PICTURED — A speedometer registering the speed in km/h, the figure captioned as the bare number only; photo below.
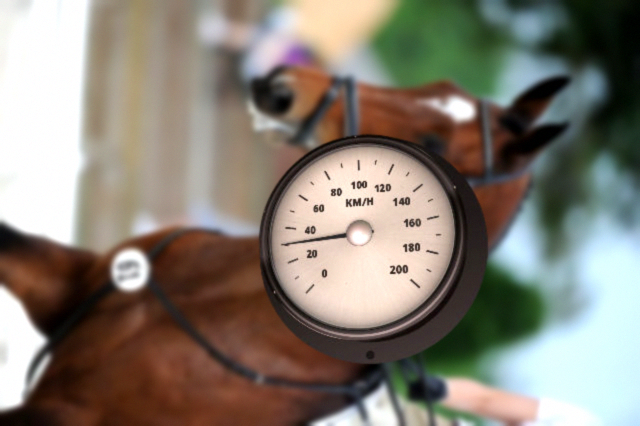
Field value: 30
